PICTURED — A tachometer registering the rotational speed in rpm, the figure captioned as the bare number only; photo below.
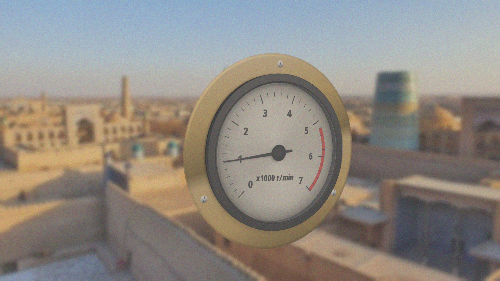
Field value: 1000
